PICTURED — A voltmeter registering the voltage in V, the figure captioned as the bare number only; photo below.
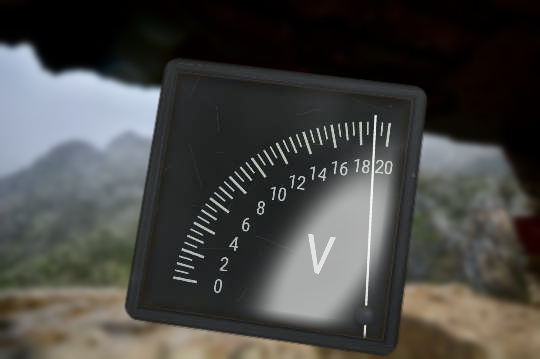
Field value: 19
